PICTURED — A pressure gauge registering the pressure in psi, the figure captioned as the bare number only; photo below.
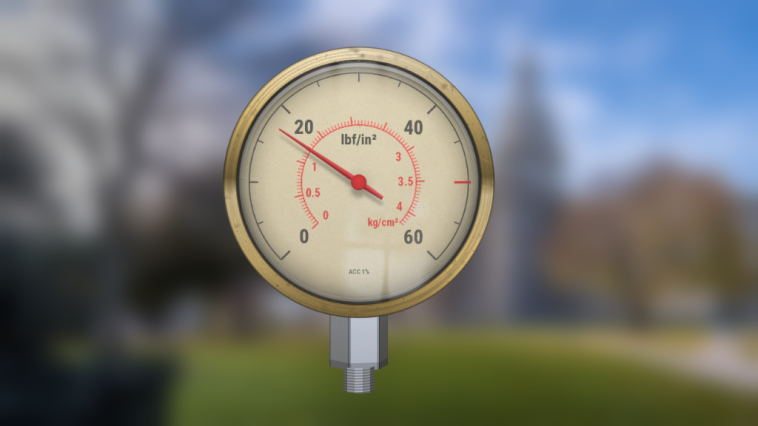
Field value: 17.5
